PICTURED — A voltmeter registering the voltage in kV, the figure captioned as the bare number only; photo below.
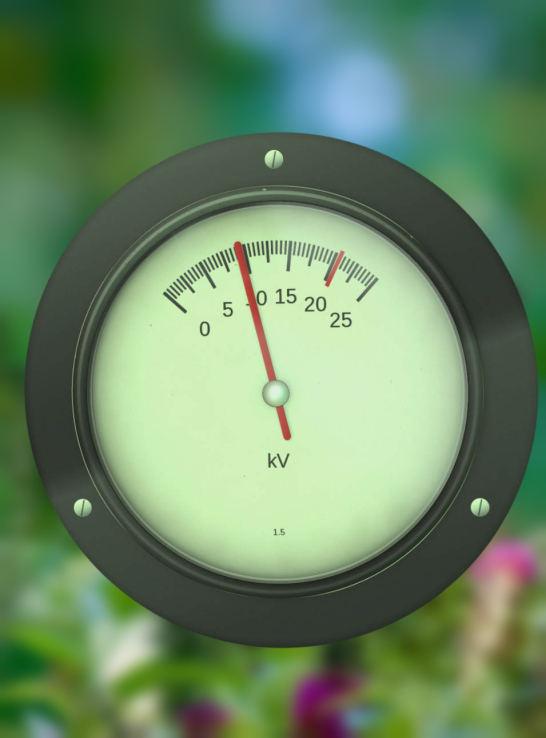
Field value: 9.5
